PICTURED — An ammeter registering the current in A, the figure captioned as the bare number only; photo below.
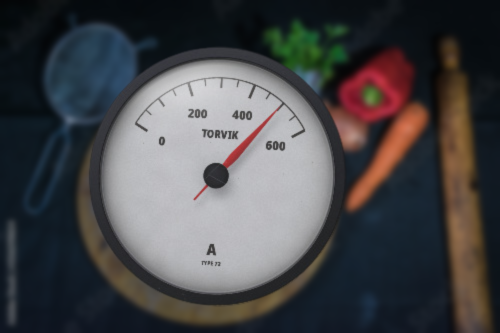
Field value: 500
